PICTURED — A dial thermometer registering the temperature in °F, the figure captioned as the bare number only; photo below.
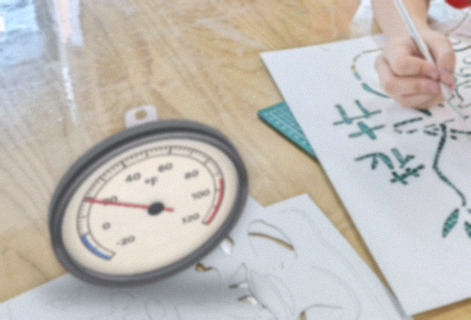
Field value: 20
